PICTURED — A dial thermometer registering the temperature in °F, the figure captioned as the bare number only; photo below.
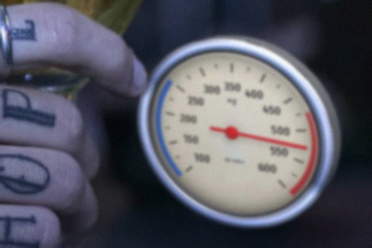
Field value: 525
